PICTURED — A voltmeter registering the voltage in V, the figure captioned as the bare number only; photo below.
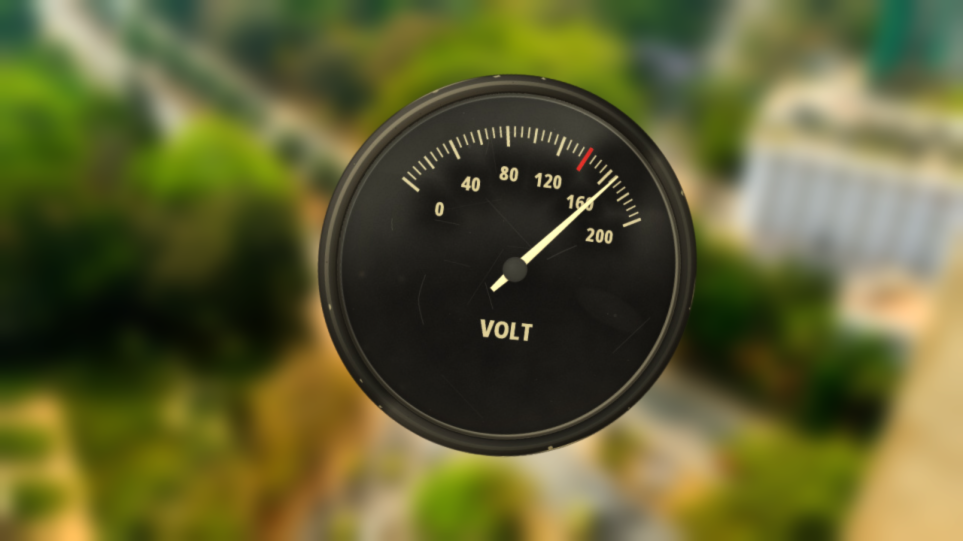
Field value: 165
